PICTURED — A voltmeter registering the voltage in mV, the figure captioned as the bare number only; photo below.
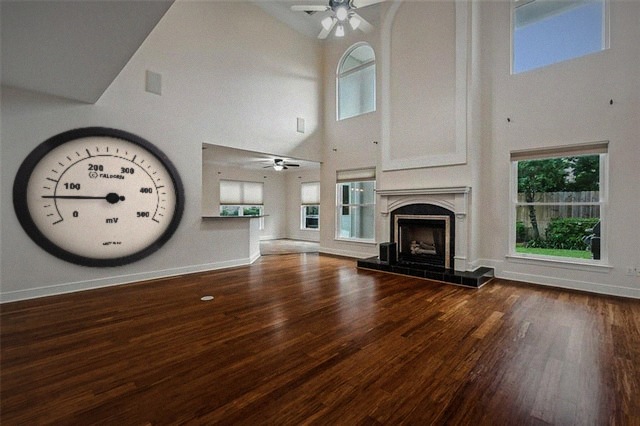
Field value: 60
